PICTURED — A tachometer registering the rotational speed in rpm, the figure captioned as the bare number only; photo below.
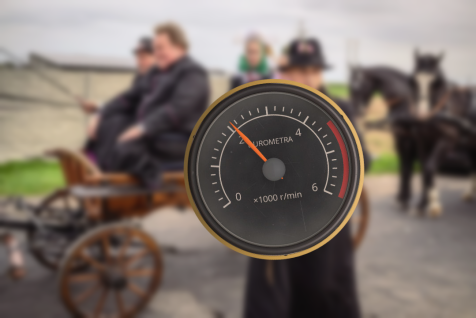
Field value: 2100
